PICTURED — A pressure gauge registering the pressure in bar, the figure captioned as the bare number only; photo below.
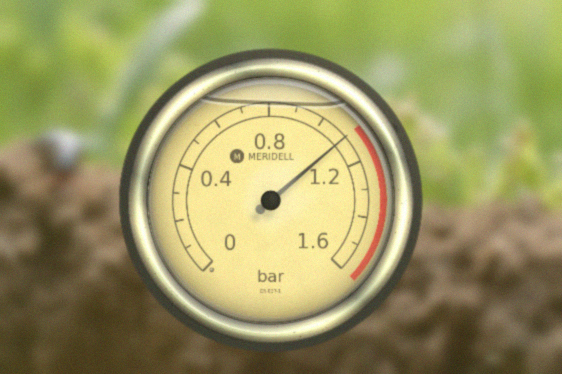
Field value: 1.1
